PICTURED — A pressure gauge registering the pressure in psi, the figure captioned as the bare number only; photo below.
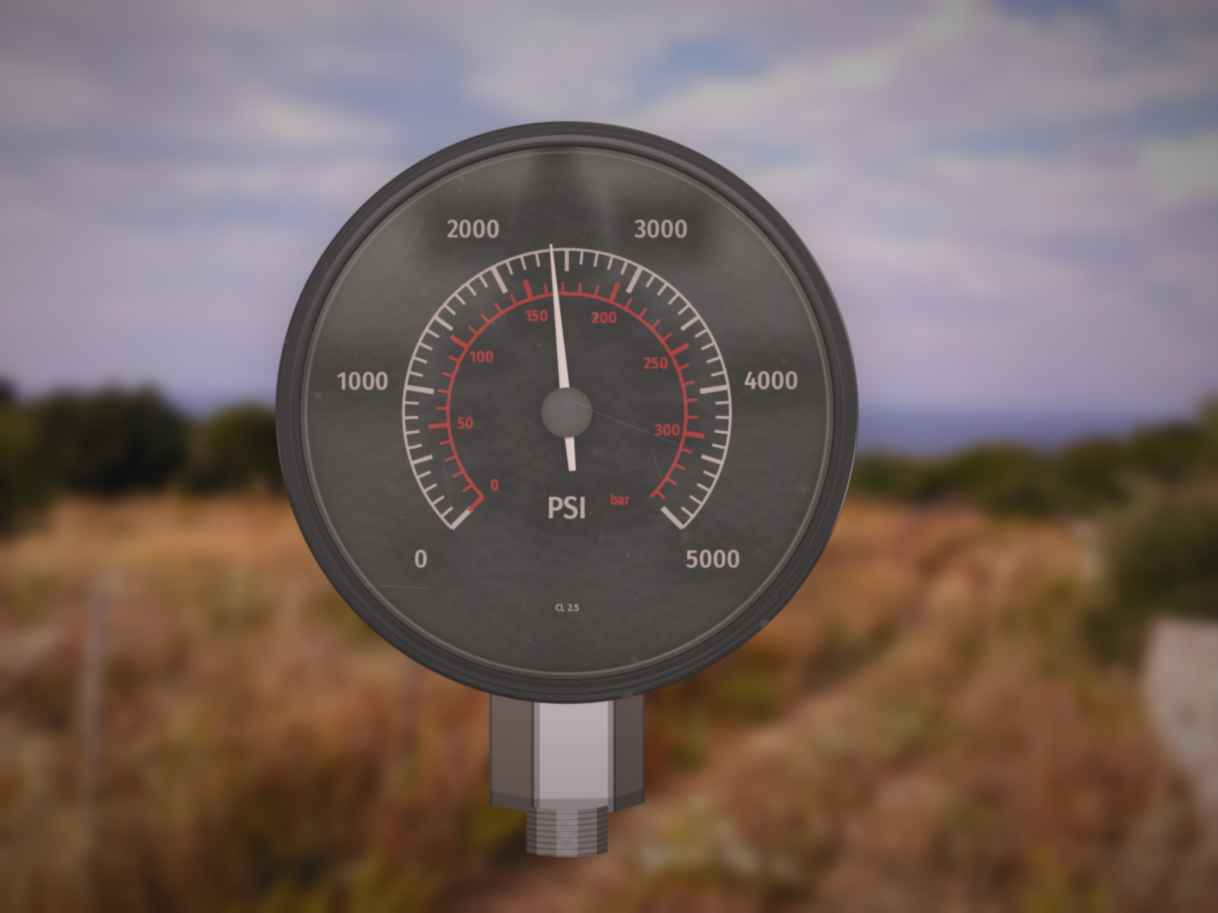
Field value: 2400
